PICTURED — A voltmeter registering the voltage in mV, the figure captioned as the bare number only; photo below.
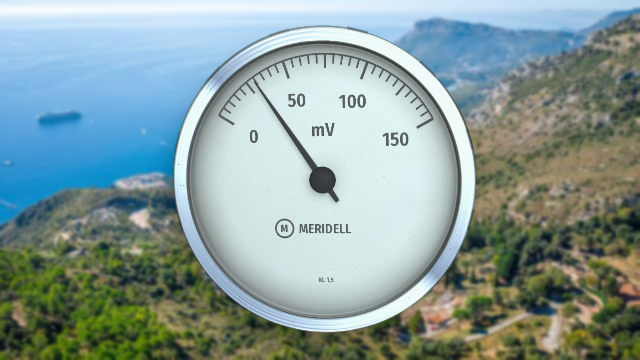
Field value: 30
